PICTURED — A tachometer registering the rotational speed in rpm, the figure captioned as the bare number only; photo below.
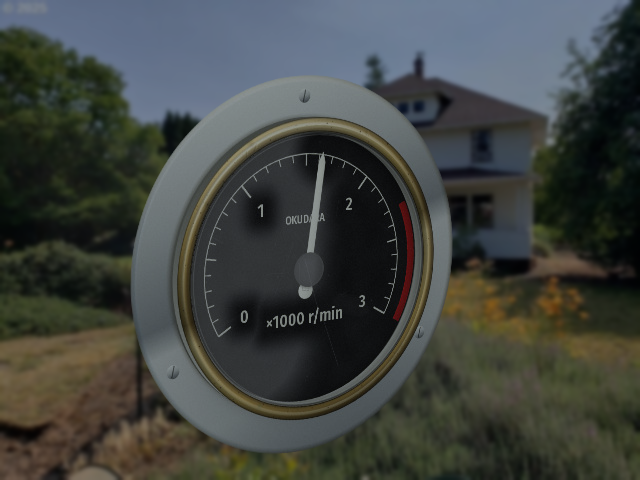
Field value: 1600
